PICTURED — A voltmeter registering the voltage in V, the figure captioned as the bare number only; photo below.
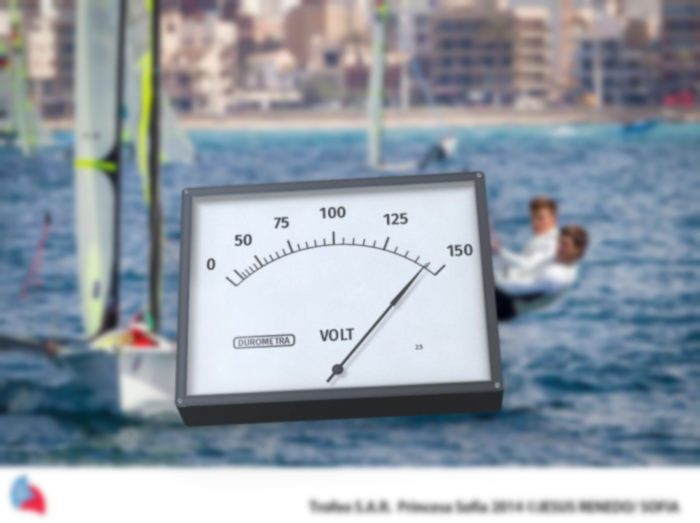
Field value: 145
